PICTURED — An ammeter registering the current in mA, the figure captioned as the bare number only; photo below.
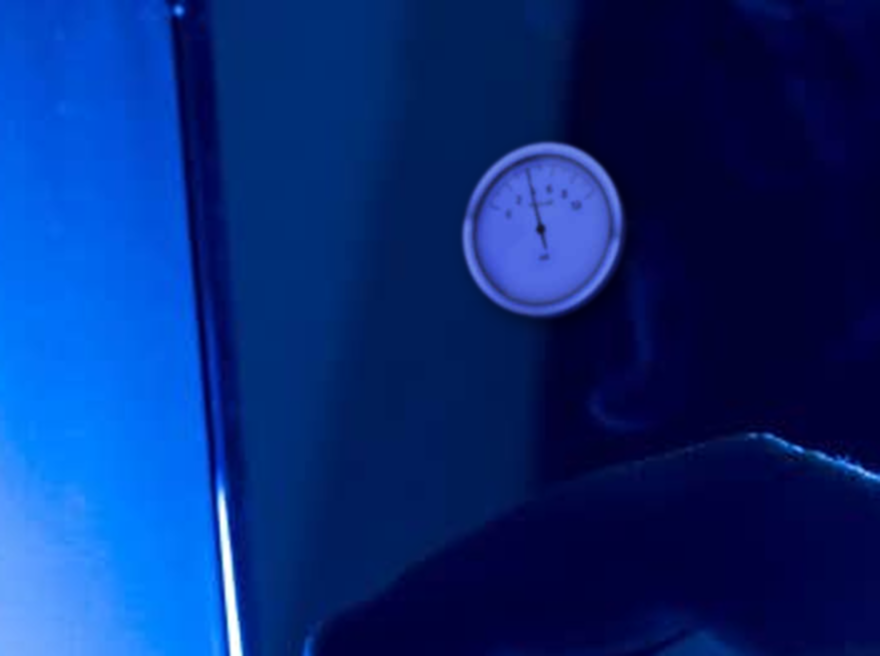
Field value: 4
